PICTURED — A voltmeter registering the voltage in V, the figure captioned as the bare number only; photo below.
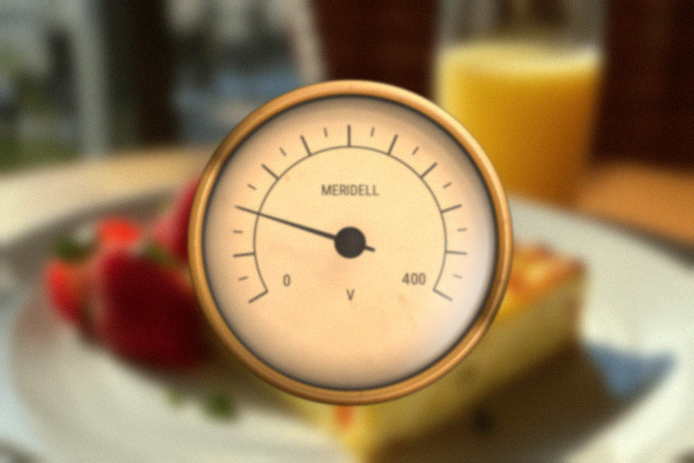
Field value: 80
